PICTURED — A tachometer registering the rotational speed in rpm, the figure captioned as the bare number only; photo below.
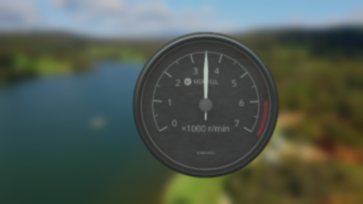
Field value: 3500
